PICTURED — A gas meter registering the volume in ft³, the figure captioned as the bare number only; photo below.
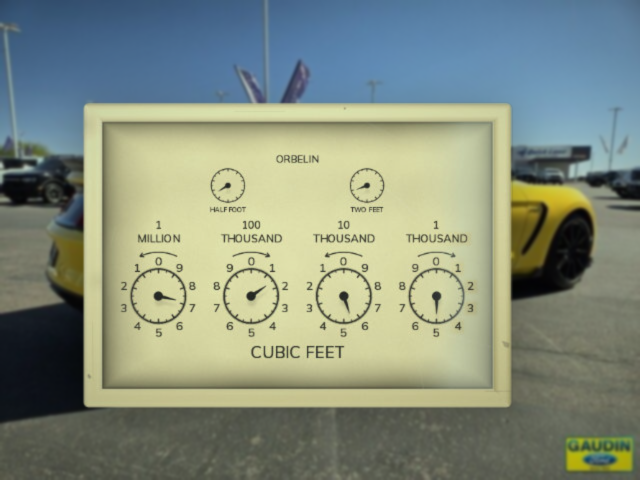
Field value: 715500
